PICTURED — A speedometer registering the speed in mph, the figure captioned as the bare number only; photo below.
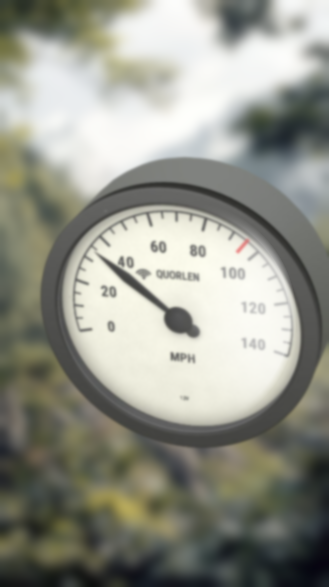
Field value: 35
